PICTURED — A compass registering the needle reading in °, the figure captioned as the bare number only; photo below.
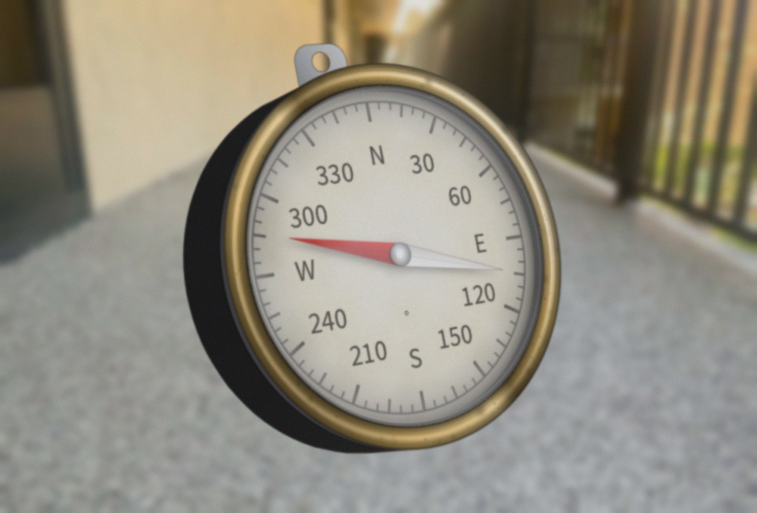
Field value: 285
